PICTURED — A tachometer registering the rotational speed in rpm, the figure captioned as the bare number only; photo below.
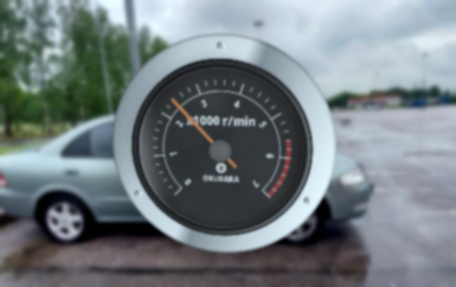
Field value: 2400
